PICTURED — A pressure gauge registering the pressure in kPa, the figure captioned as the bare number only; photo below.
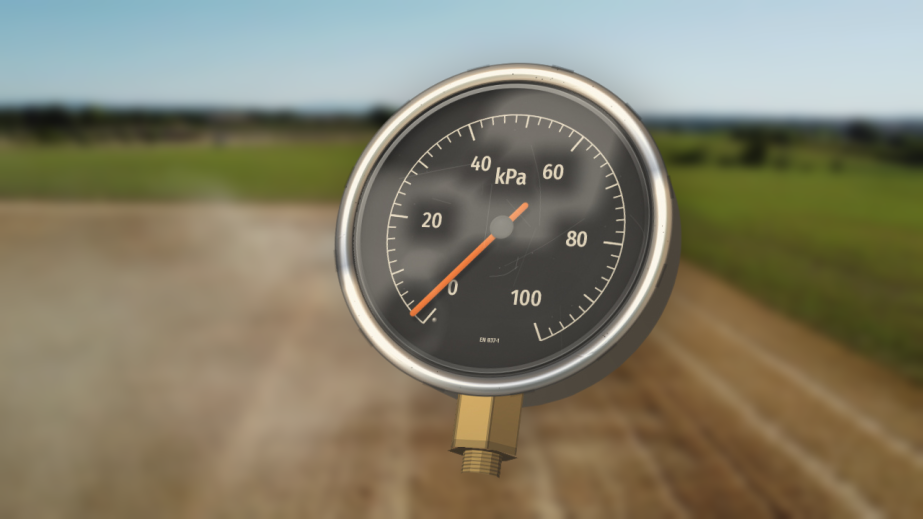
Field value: 2
